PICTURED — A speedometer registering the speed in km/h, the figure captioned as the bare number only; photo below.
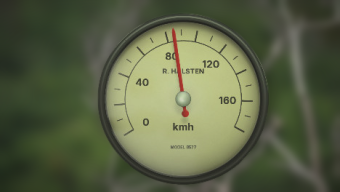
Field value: 85
